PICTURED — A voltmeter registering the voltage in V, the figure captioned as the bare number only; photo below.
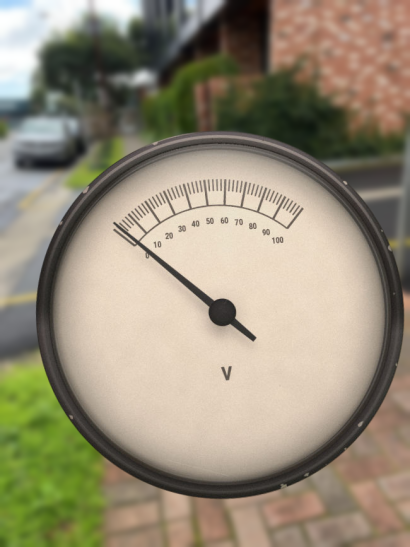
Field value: 2
